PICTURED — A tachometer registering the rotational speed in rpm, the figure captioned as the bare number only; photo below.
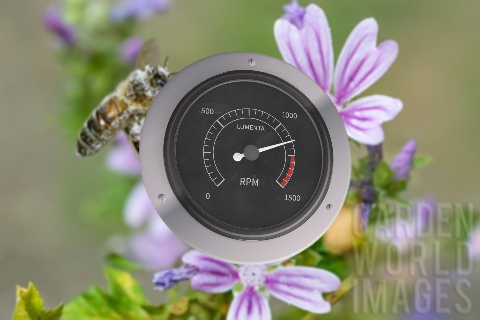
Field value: 1150
